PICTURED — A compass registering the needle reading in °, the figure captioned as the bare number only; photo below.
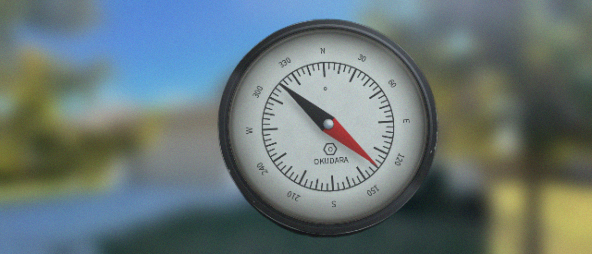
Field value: 135
